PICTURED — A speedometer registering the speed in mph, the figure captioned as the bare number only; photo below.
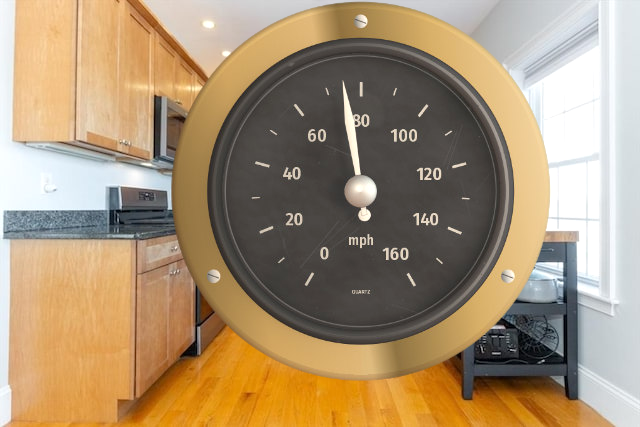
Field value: 75
